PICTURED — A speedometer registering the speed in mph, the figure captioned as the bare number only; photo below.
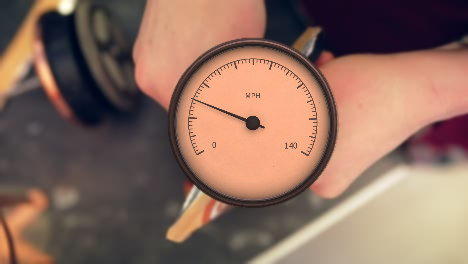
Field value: 30
